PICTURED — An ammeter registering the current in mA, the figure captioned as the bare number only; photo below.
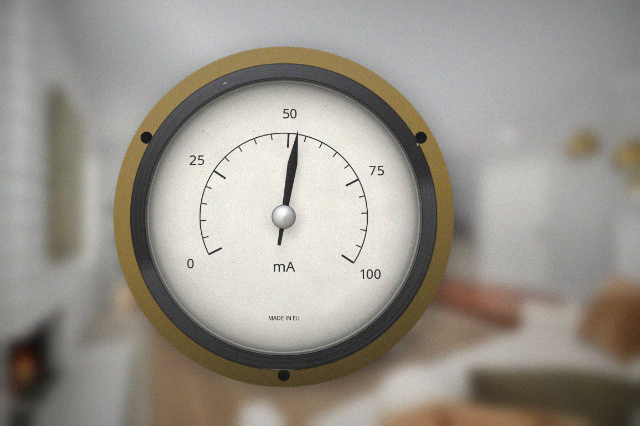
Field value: 52.5
